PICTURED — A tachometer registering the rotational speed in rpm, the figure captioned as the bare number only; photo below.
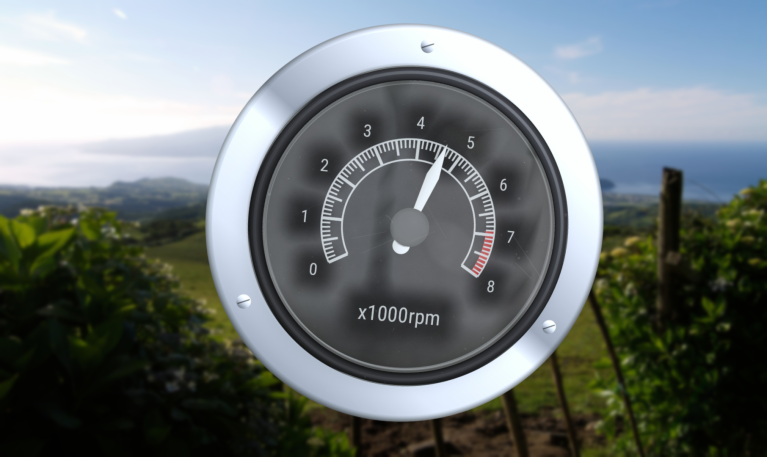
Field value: 4600
